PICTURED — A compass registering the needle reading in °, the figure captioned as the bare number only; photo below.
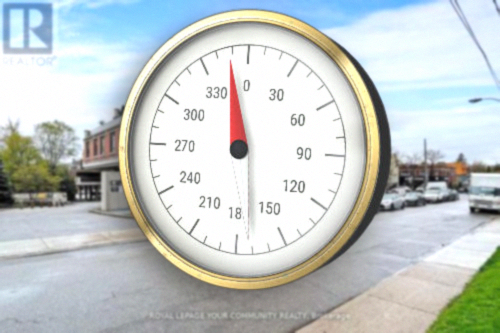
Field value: 350
